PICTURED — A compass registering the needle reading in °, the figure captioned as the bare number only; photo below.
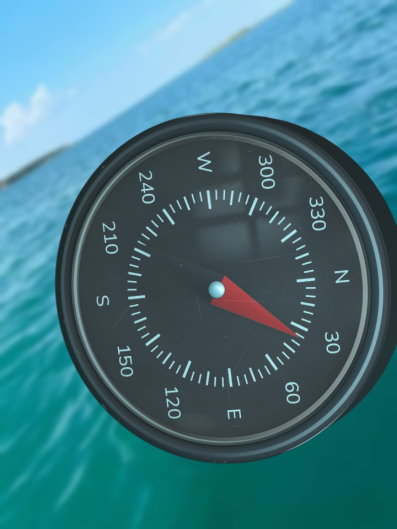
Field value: 35
